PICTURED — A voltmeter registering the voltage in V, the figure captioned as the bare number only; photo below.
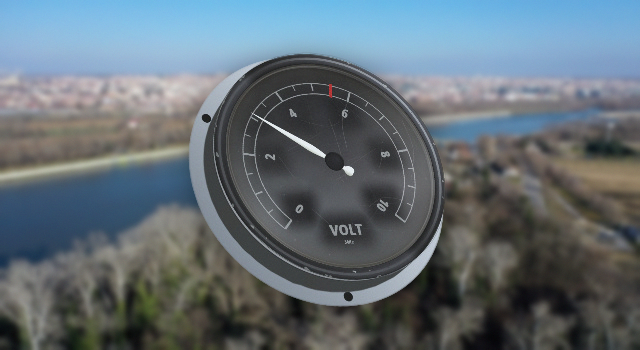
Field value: 3
